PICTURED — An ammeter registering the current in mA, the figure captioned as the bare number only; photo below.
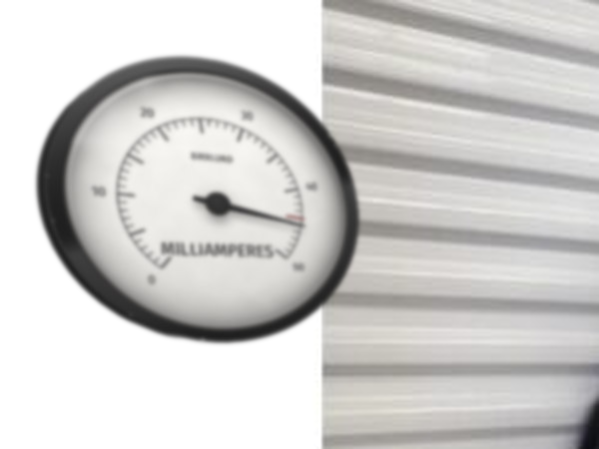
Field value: 45
